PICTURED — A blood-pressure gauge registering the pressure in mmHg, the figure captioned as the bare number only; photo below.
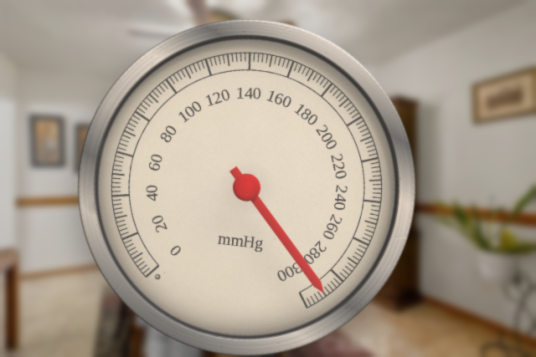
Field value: 290
